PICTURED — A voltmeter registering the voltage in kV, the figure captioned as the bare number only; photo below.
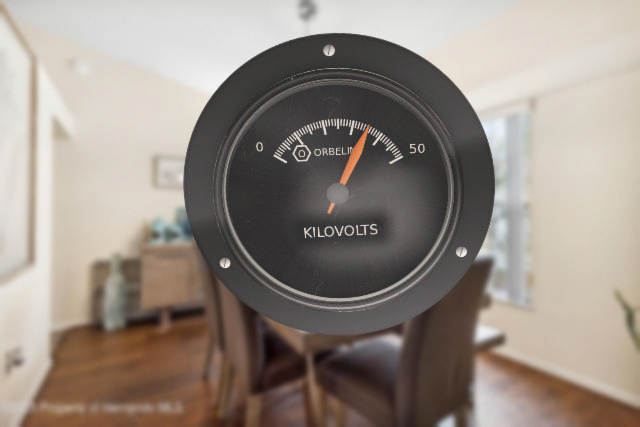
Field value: 35
